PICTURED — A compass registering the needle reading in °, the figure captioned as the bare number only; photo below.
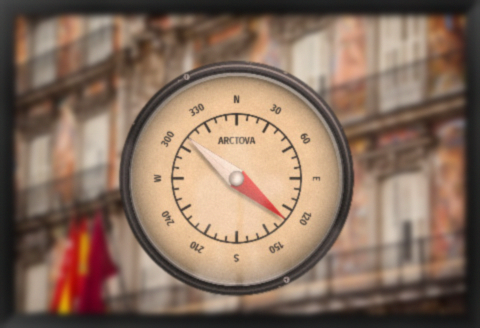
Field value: 130
